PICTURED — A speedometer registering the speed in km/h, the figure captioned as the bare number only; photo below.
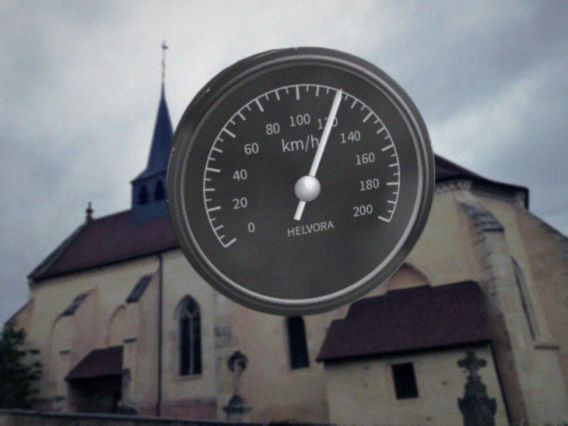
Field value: 120
